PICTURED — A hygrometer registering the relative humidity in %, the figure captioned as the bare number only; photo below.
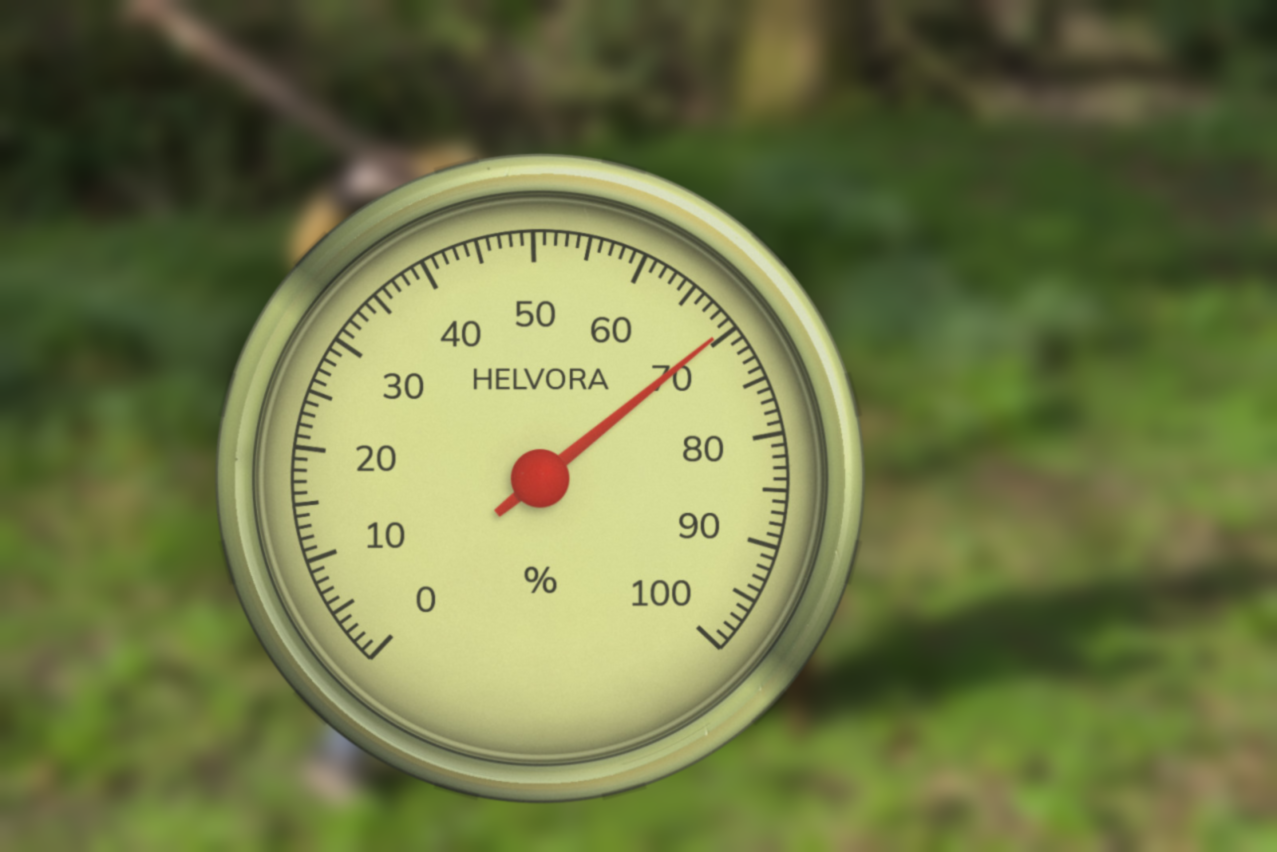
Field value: 69.5
